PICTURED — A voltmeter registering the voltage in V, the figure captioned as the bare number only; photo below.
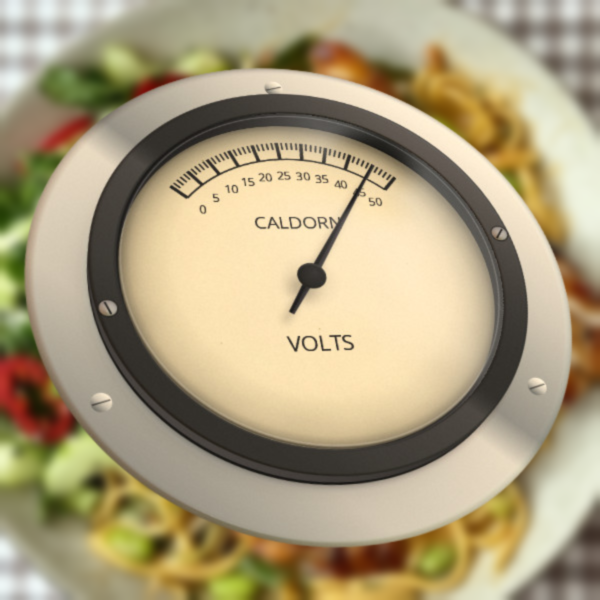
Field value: 45
